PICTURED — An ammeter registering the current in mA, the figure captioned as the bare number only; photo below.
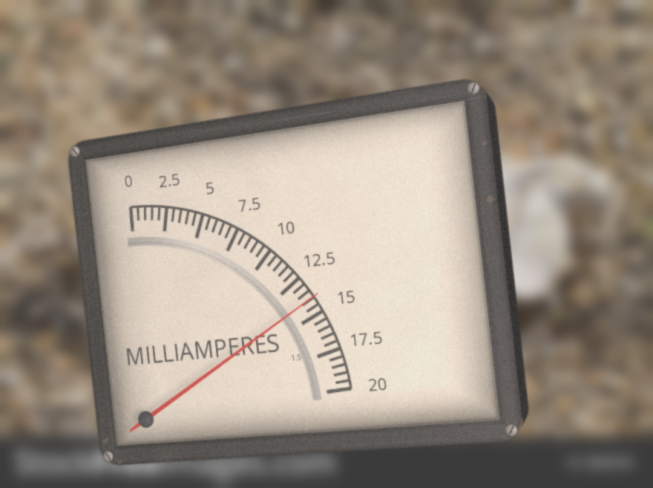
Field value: 14
